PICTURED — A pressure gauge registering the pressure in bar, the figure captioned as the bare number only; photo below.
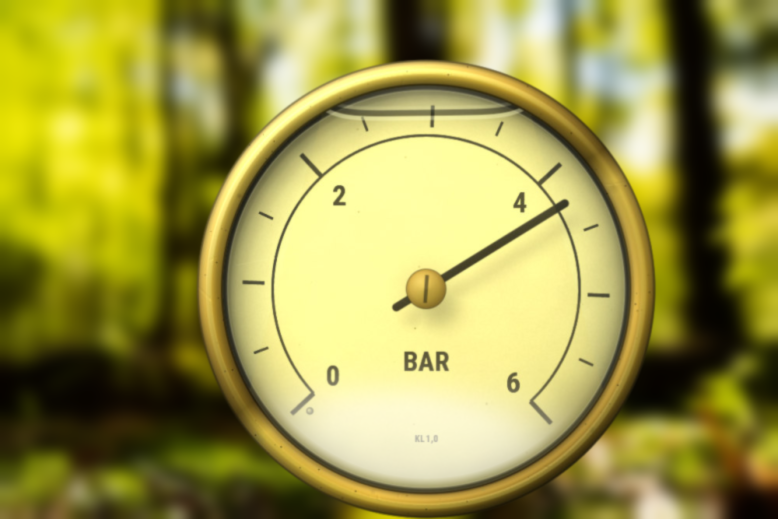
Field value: 4.25
